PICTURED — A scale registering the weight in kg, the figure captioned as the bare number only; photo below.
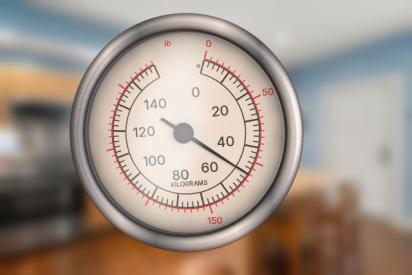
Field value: 50
